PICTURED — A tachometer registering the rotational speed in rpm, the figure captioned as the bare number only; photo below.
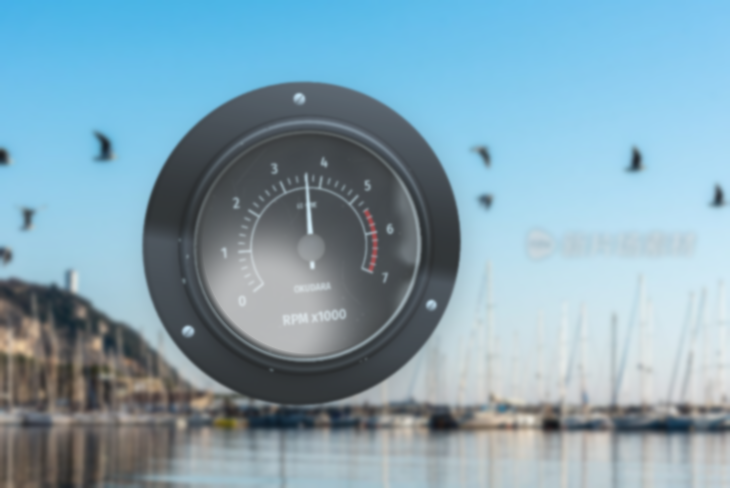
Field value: 3600
